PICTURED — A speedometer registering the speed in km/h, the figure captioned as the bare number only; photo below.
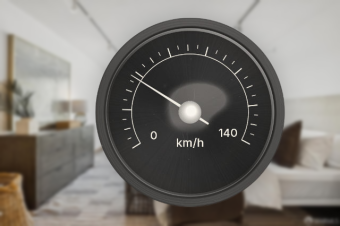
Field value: 37.5
